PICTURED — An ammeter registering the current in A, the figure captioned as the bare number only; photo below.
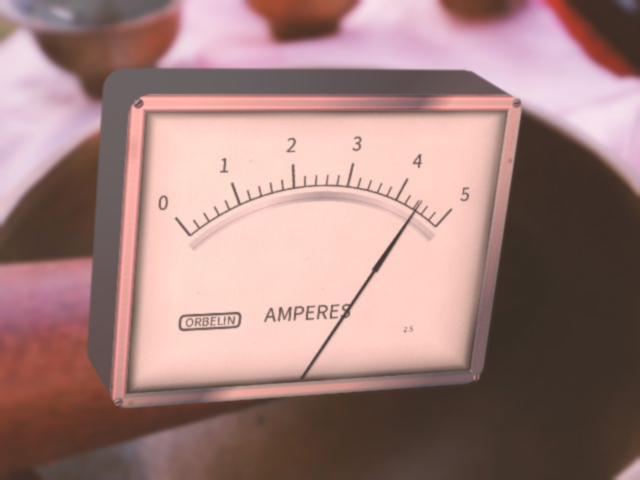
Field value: 4.4
